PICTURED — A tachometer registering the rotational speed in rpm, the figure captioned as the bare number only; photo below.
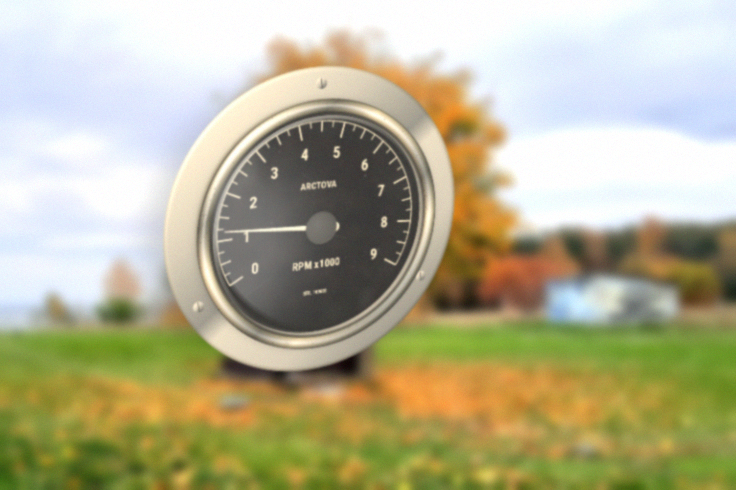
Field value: 1250
